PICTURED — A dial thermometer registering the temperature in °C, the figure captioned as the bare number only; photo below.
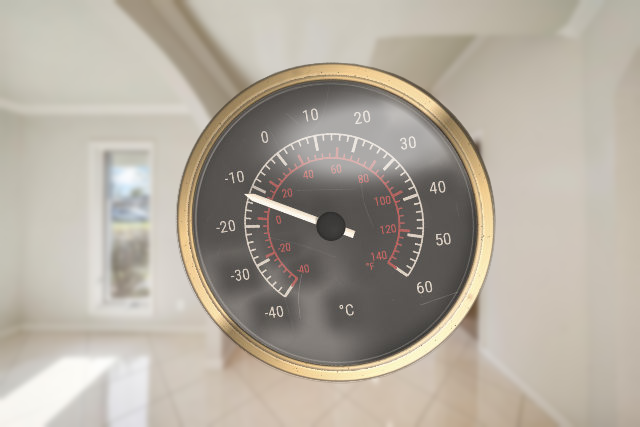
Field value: -12
